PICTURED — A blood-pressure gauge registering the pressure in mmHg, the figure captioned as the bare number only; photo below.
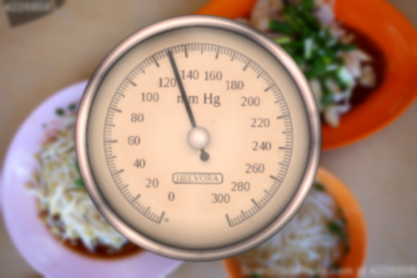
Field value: 130
